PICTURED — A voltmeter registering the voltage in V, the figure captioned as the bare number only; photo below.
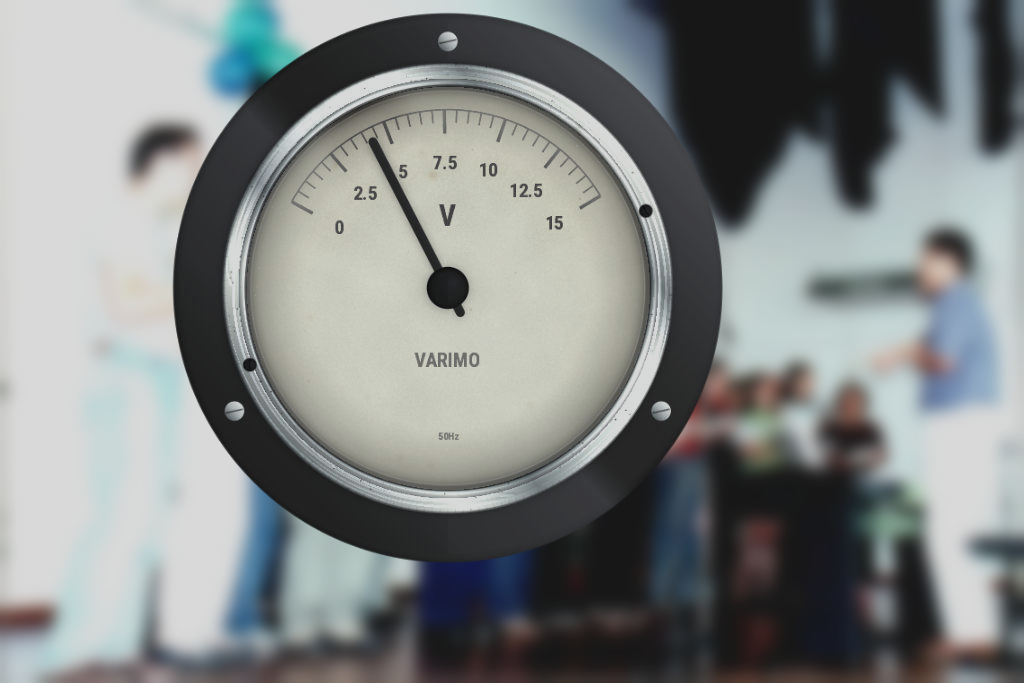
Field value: 4.25
